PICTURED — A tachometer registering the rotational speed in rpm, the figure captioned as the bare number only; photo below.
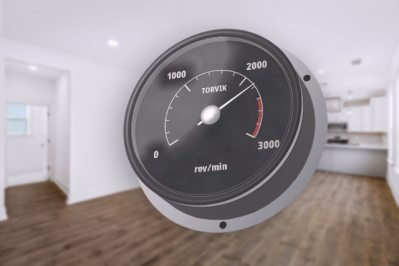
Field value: 2200
